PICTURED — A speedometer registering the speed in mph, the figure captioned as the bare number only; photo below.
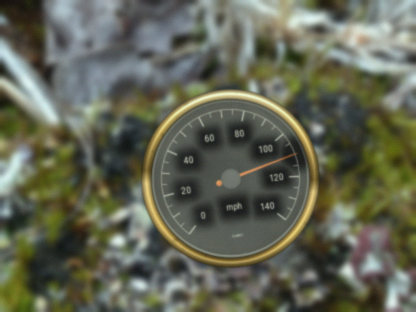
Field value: 110
